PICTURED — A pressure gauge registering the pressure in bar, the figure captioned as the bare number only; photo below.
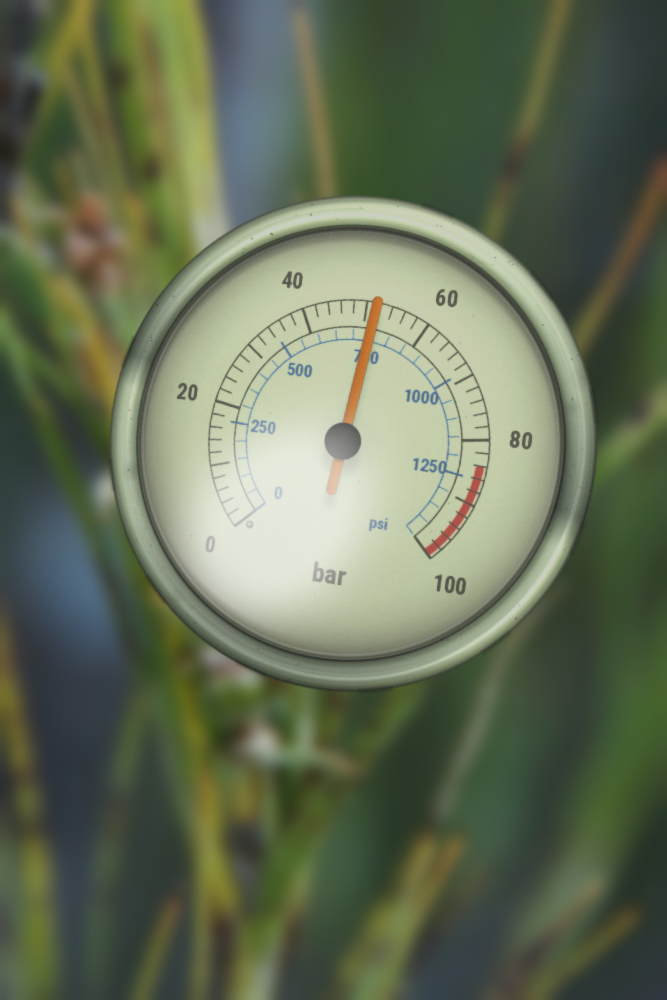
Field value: 52
